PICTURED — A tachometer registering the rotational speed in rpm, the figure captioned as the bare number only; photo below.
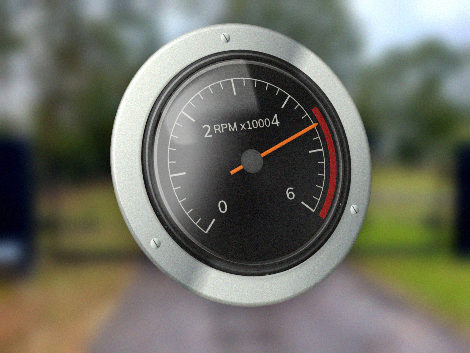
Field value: 4600
